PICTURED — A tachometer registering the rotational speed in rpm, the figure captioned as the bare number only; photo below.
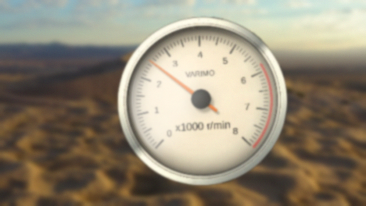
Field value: 2500
